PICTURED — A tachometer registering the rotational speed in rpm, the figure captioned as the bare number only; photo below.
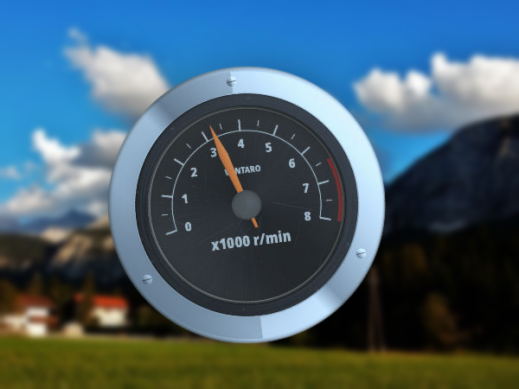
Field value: 3250
